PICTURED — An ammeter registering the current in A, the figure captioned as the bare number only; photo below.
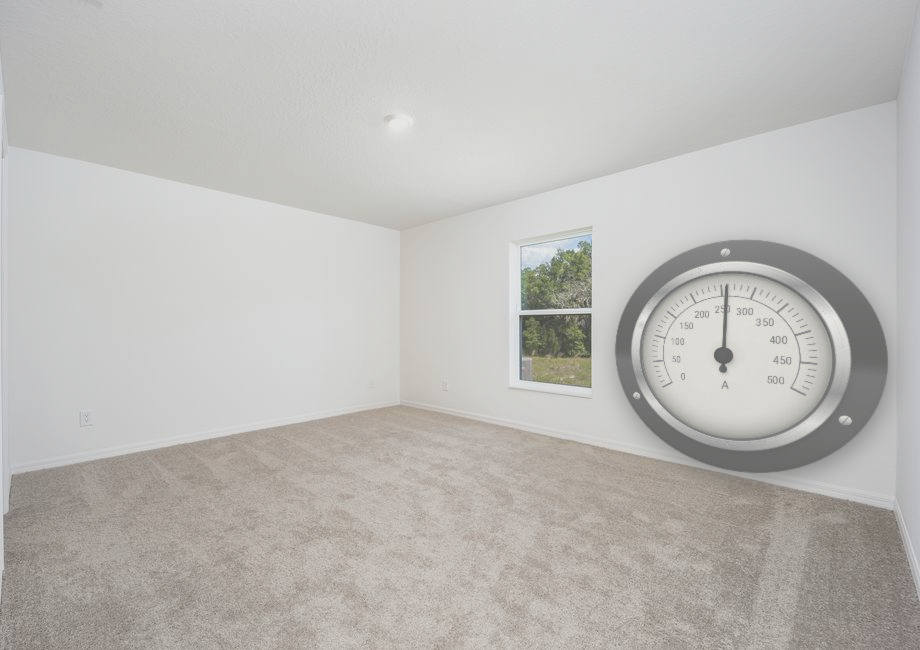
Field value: 260
